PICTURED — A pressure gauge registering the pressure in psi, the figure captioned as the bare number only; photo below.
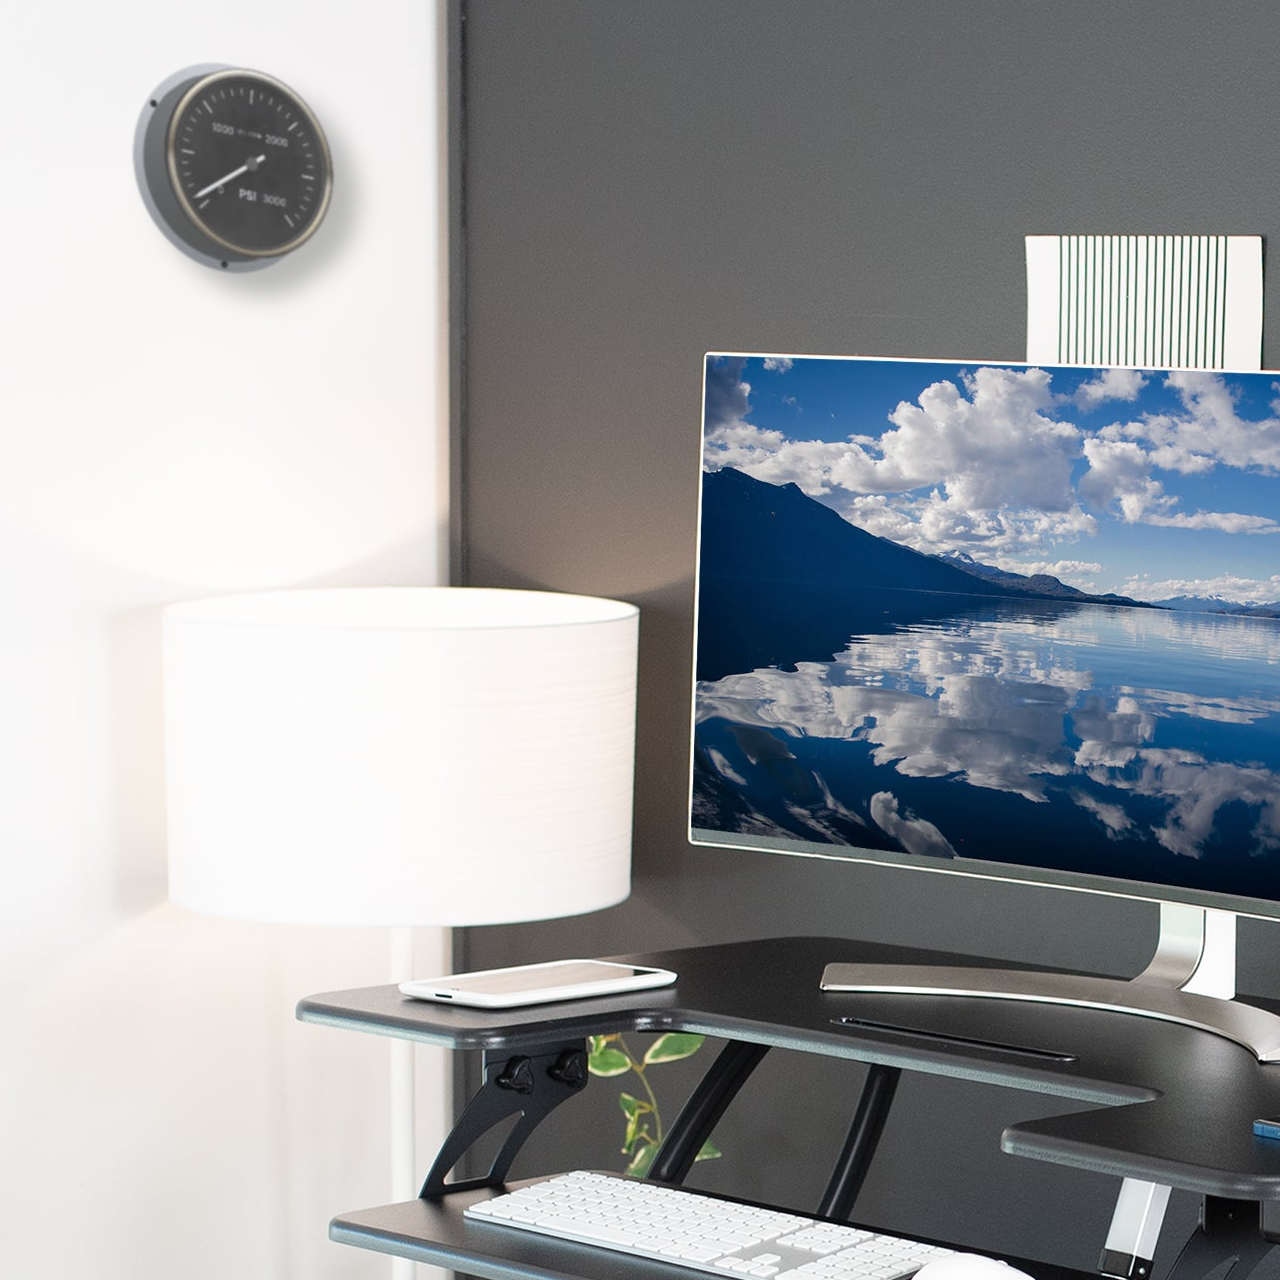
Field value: 100
